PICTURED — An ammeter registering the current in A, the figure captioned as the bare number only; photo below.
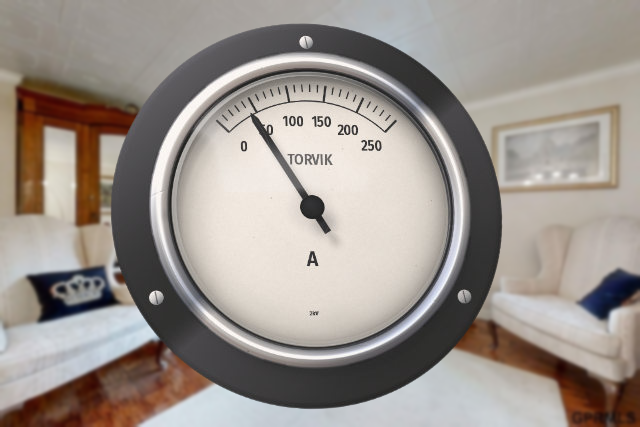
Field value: 40
